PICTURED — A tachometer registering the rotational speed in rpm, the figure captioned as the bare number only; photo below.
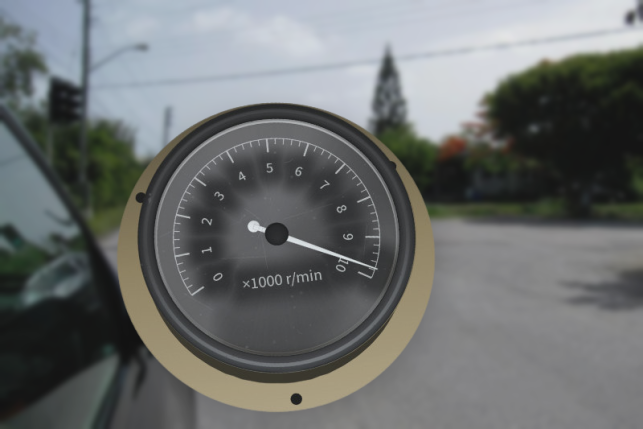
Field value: 9800
